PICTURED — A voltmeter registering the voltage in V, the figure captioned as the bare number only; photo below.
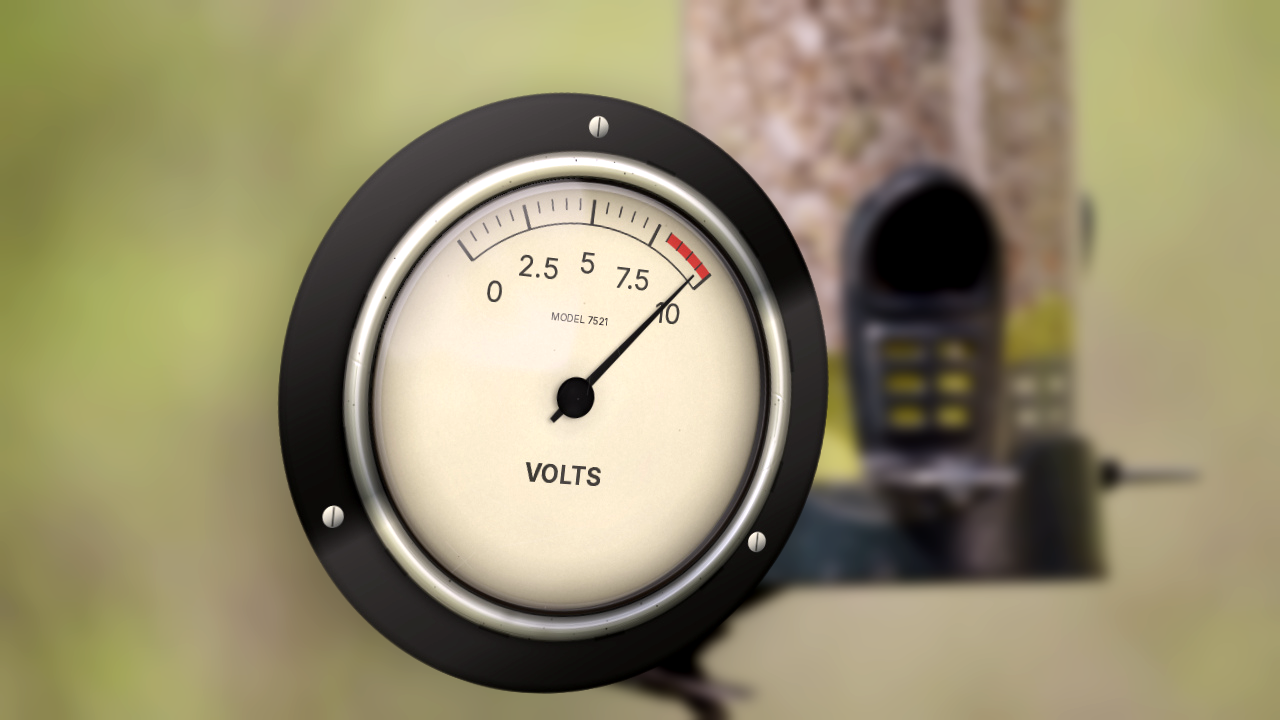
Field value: 9.5
